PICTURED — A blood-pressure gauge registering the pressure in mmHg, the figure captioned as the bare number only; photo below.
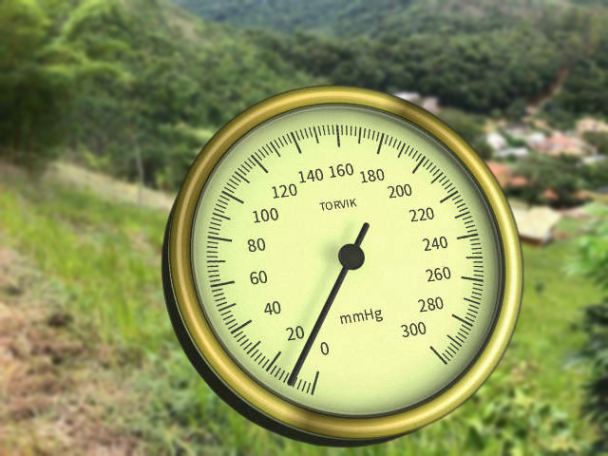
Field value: 10
